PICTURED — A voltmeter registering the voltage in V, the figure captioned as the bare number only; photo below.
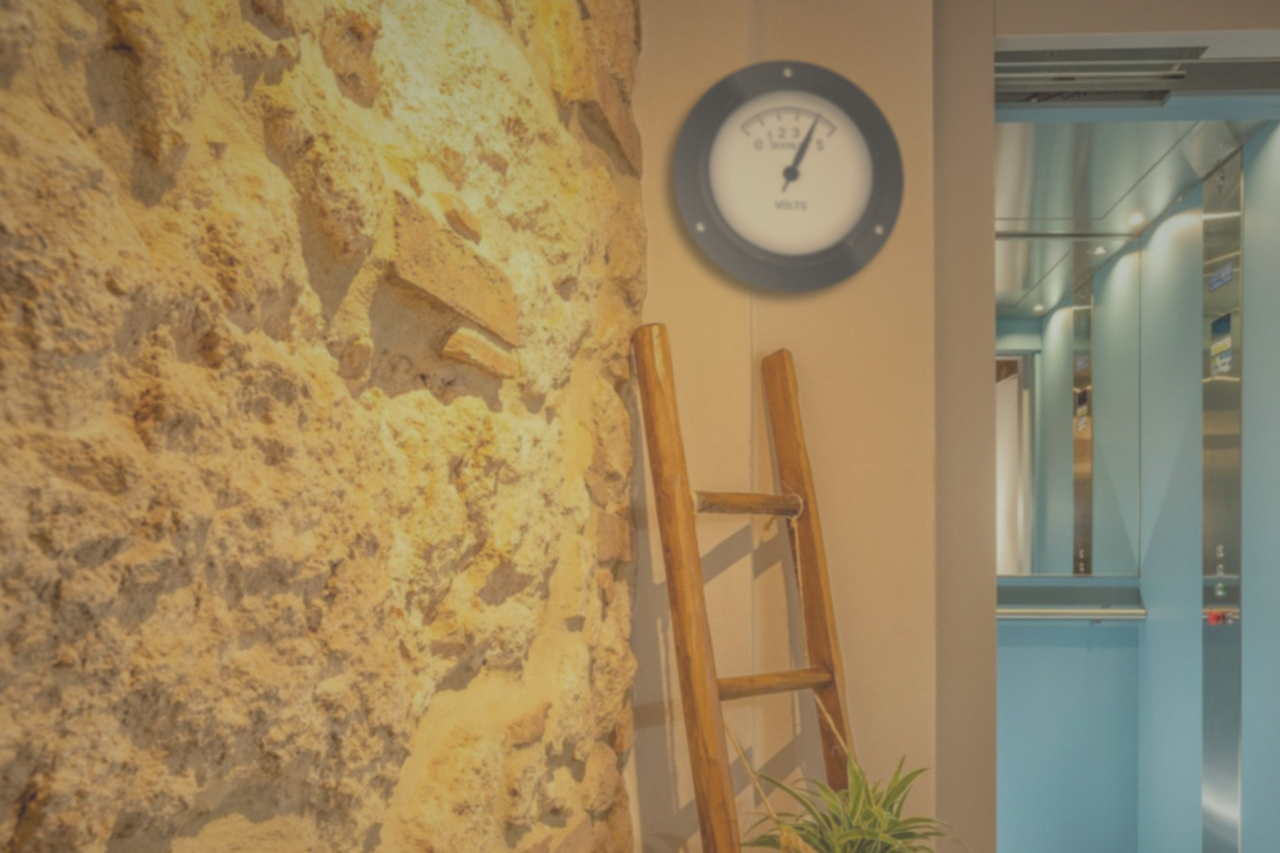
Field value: 4
